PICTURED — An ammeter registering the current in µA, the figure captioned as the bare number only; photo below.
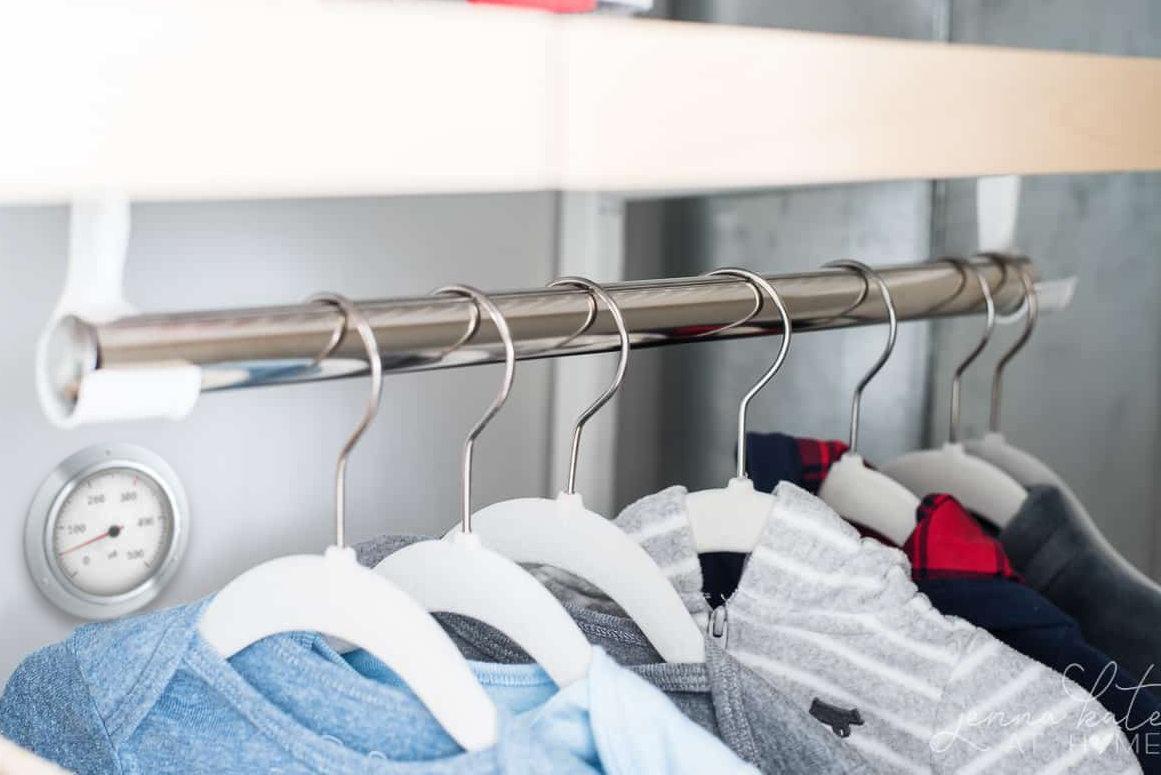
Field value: 50
